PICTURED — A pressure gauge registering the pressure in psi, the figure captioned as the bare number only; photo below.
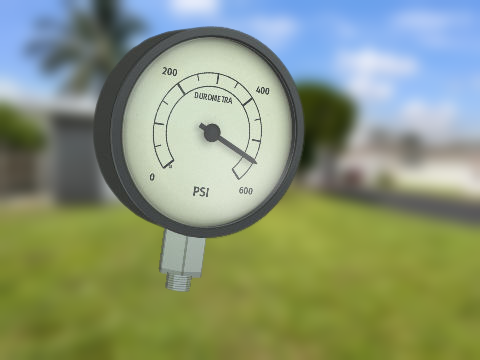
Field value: 550
